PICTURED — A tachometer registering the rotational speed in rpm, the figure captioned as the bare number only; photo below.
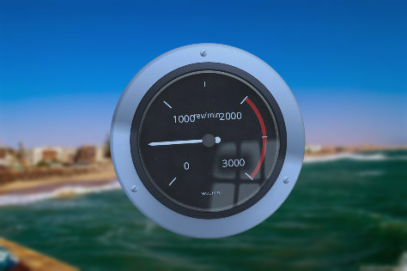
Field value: 500
